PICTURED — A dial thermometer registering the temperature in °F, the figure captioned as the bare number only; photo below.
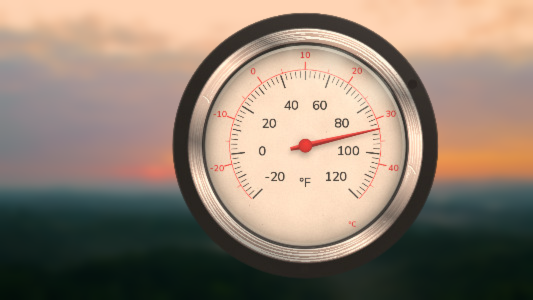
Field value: 90
